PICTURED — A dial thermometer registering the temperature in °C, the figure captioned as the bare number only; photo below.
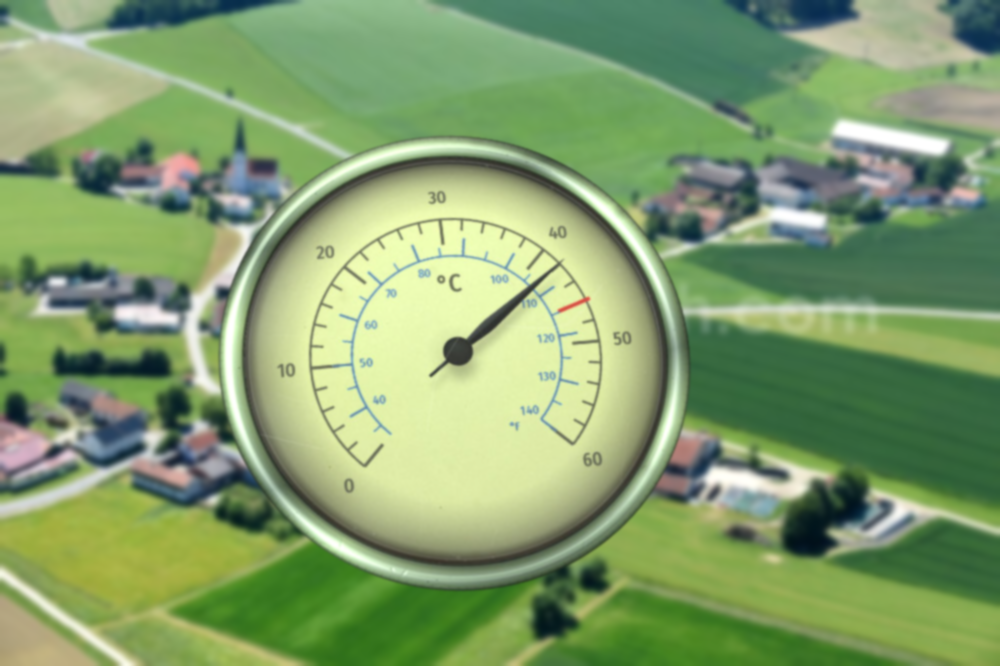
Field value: 42
